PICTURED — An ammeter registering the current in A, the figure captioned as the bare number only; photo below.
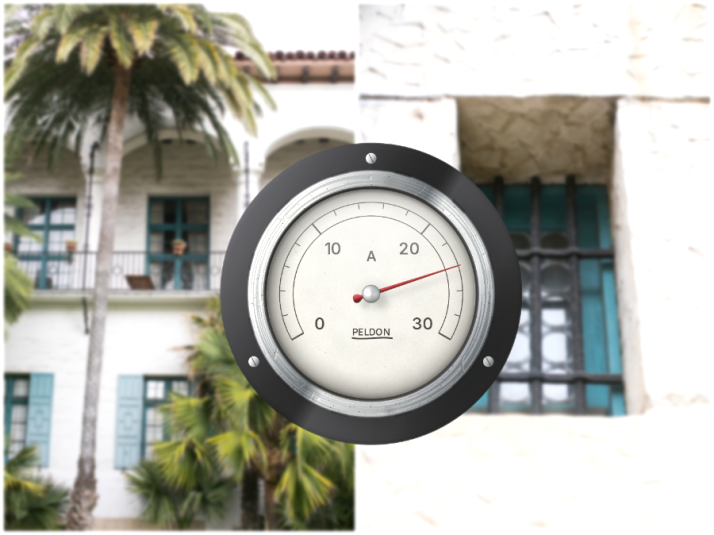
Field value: 24
